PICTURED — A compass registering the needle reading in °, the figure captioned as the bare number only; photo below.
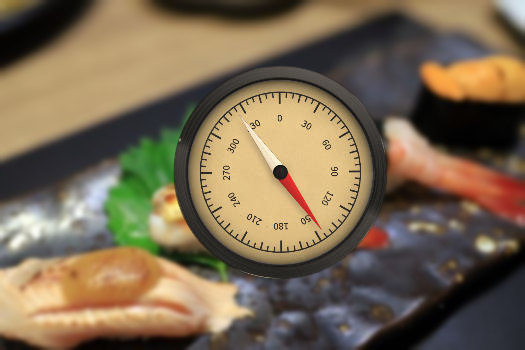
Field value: 145
